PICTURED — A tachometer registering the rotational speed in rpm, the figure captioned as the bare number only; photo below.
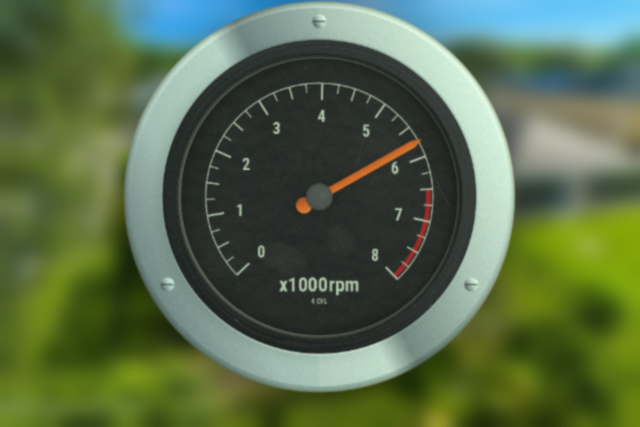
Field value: 5750
